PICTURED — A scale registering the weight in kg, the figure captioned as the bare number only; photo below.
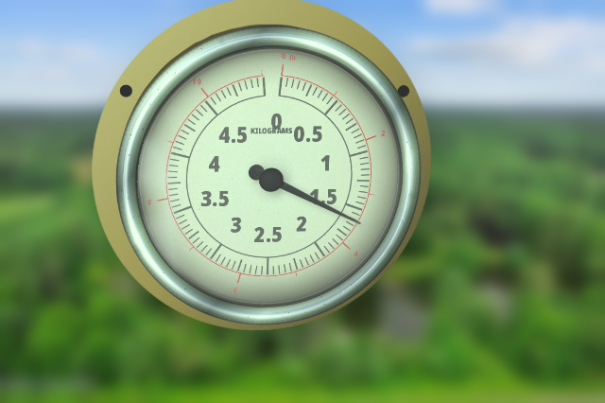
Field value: 1.6
